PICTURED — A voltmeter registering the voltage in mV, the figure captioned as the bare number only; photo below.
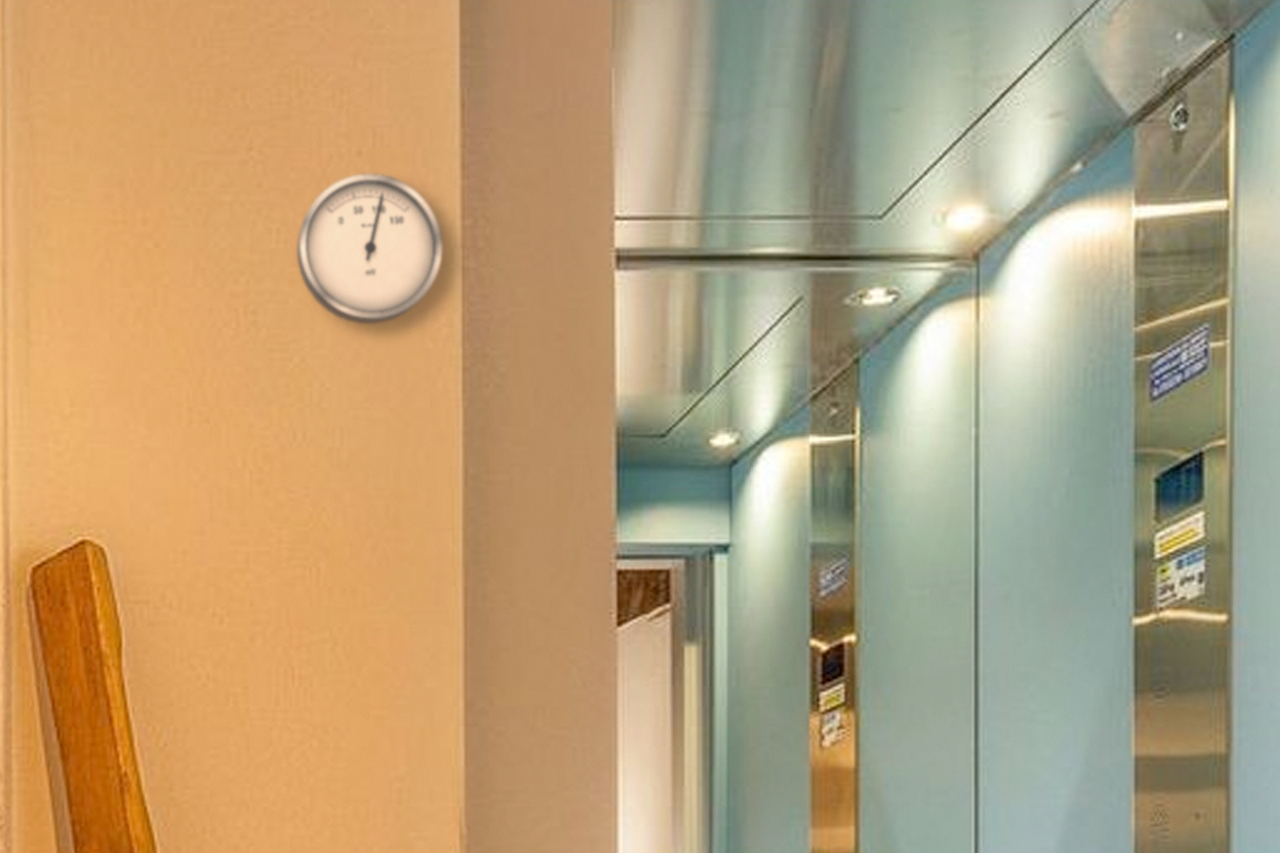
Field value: 100
